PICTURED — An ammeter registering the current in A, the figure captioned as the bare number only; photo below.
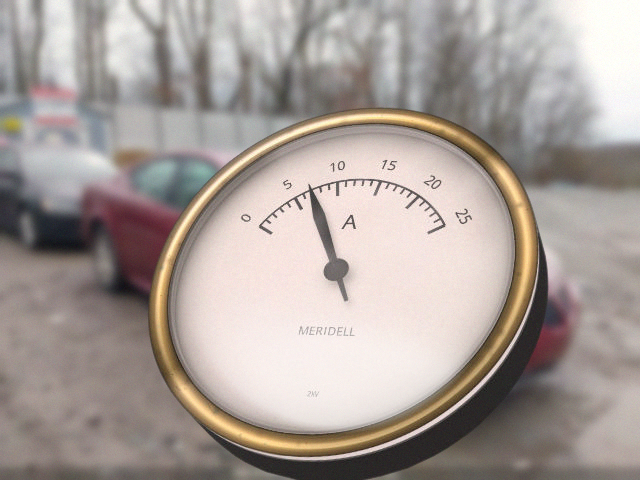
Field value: 7
